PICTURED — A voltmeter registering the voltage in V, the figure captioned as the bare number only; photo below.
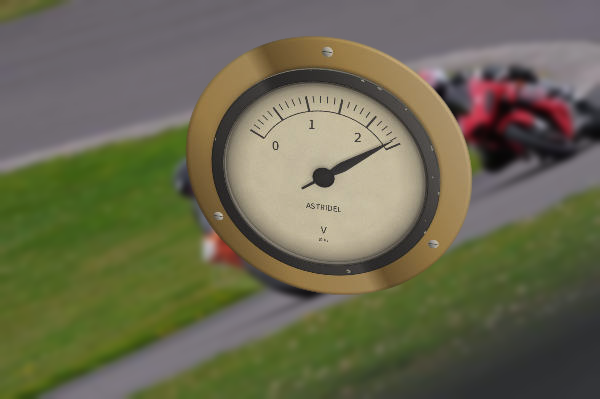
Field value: 2.4
